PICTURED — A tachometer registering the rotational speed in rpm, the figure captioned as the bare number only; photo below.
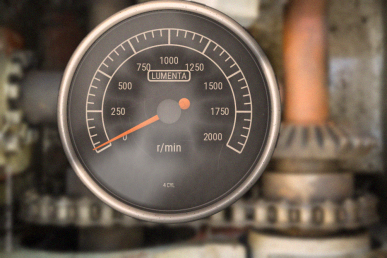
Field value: 25
